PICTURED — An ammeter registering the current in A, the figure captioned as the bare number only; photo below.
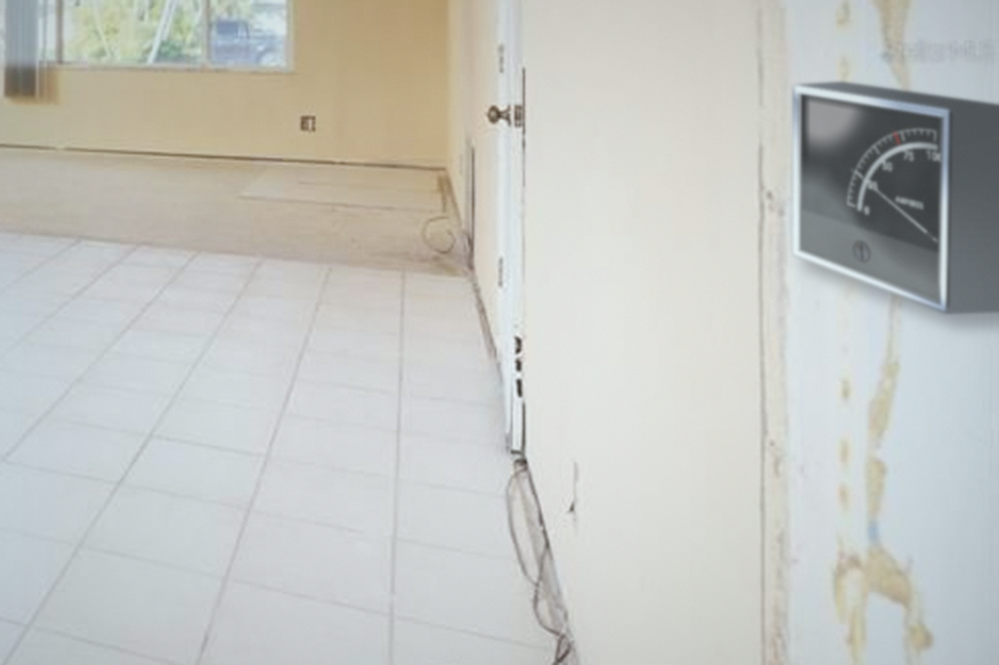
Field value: 25
